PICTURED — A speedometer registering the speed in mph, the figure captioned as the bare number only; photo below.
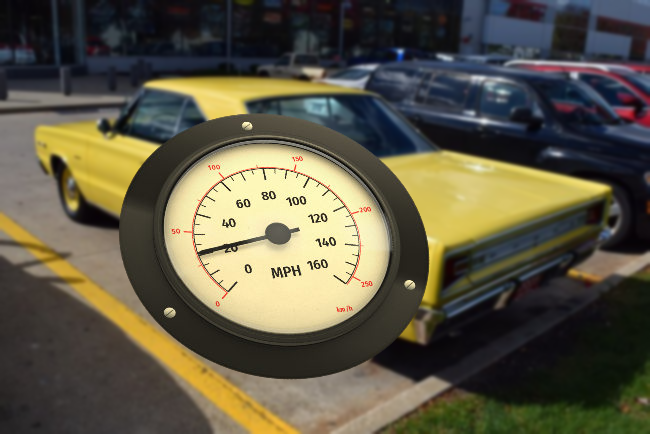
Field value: 20
